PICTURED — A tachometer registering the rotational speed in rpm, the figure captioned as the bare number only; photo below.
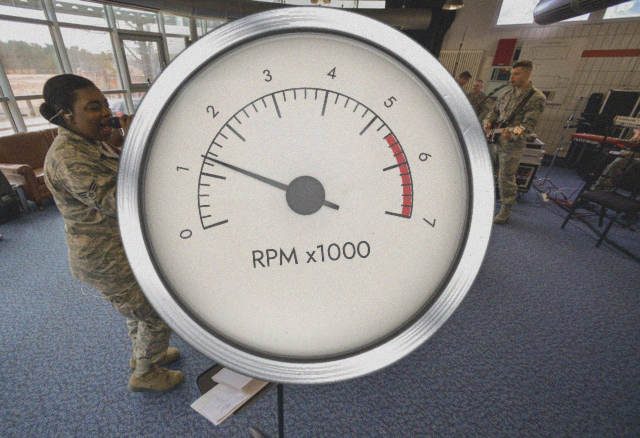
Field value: 1300
